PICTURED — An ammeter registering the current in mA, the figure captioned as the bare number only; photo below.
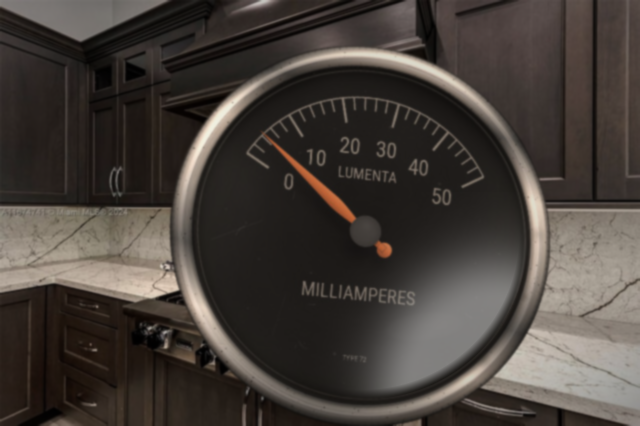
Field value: 4
